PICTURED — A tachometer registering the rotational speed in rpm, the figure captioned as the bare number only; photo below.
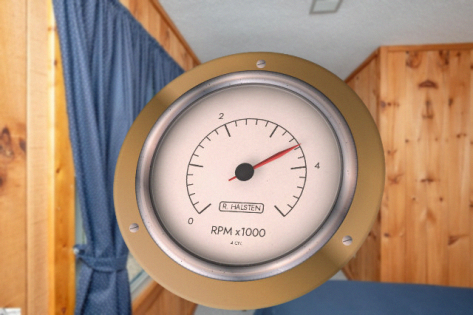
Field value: 3600
